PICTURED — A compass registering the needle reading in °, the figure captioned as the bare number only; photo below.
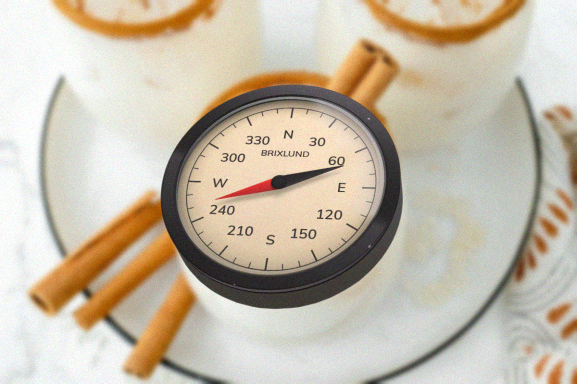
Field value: 250
